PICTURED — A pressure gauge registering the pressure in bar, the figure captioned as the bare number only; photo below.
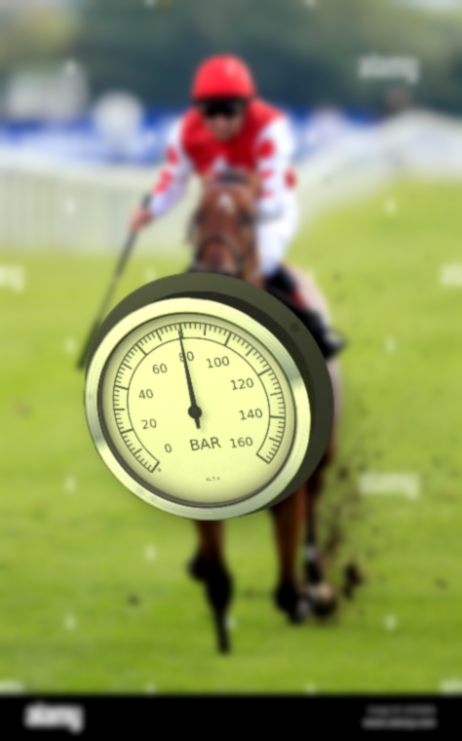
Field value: 80
